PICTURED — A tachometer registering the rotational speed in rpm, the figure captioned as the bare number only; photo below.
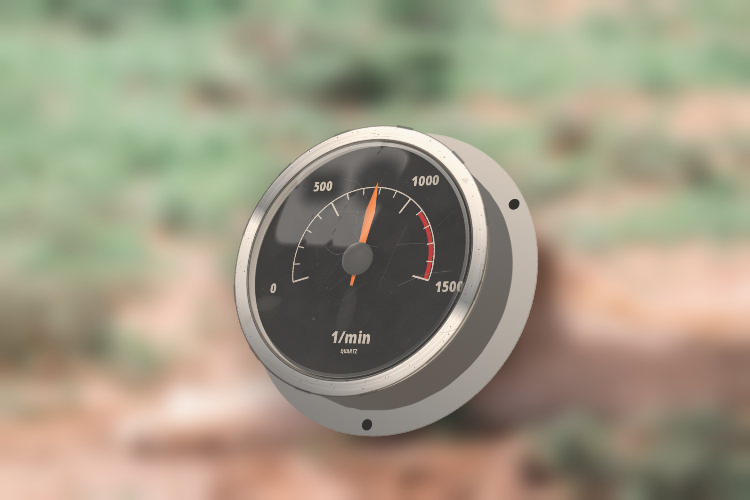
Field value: 800
